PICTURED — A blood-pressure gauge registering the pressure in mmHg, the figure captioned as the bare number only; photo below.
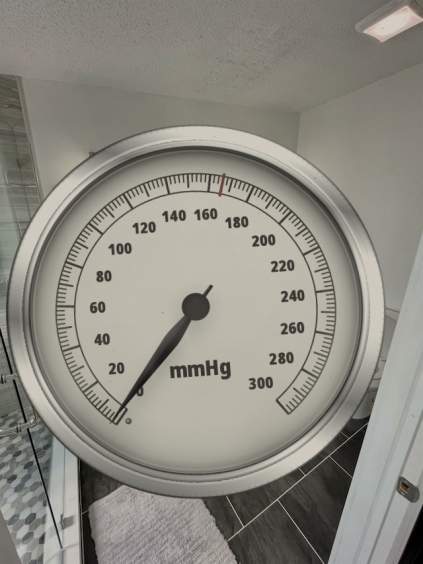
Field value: 2
